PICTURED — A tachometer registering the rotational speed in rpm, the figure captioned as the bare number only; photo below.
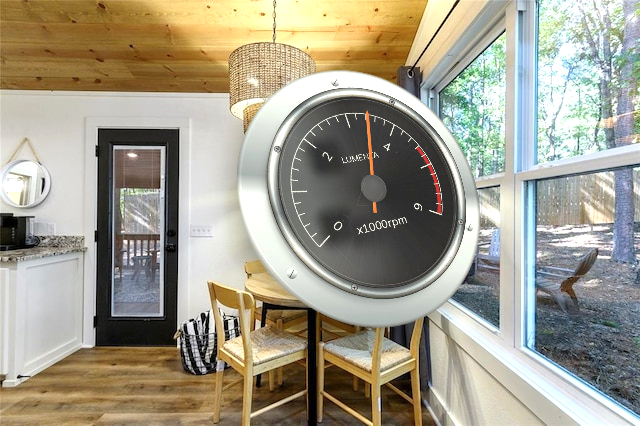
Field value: 3400
